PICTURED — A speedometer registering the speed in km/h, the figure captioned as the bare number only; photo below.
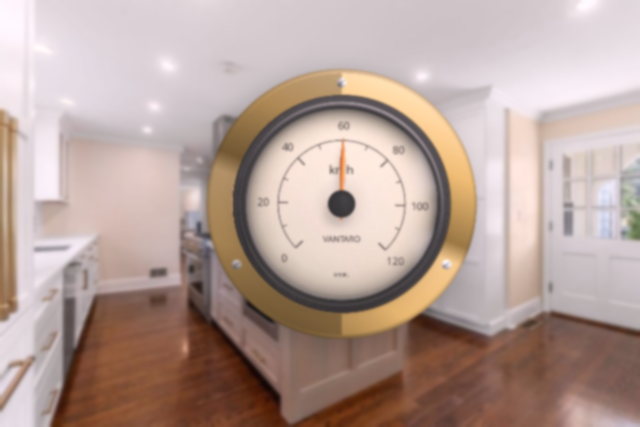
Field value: 60
